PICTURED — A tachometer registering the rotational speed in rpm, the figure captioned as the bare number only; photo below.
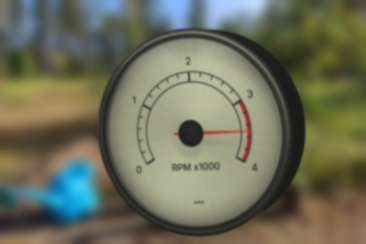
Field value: 3500
